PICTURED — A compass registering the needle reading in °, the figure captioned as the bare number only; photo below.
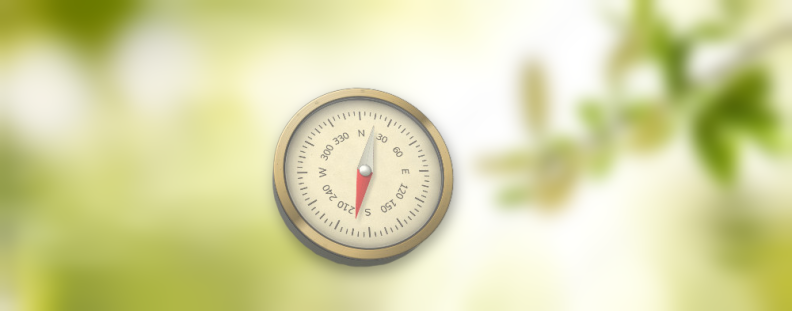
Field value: 195
